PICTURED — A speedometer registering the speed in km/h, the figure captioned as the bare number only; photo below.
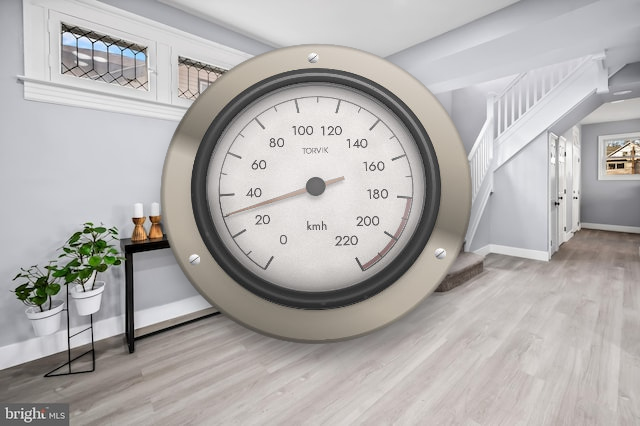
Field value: 30
